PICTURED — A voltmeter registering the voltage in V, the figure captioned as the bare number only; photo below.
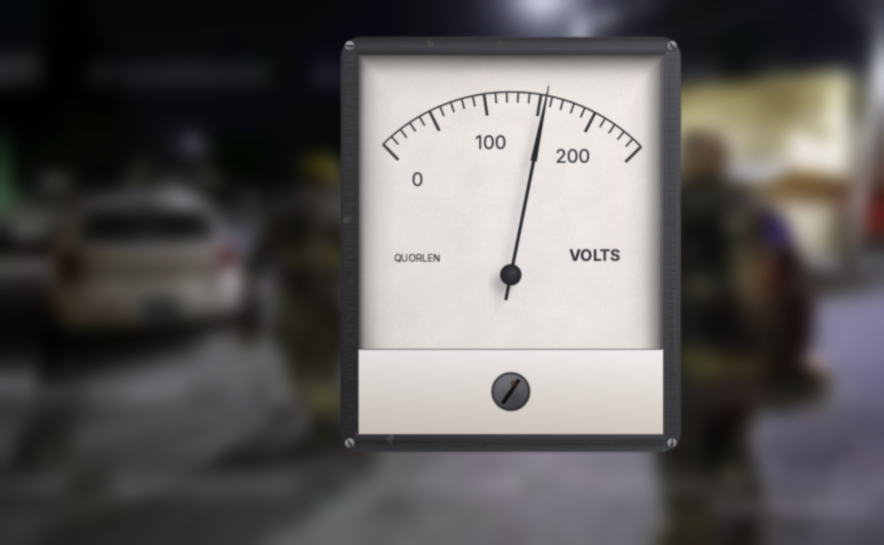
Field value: 155
